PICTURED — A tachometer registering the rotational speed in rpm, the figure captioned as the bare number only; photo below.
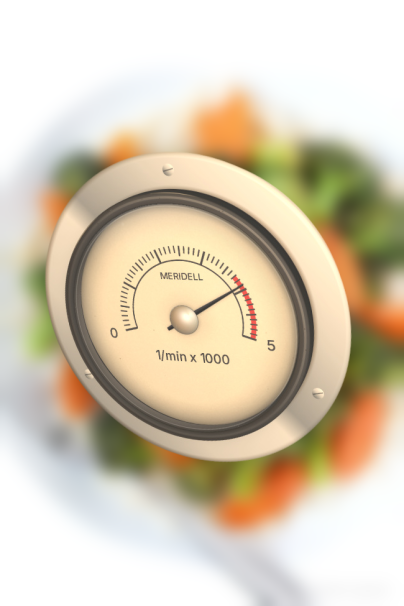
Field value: 3900
